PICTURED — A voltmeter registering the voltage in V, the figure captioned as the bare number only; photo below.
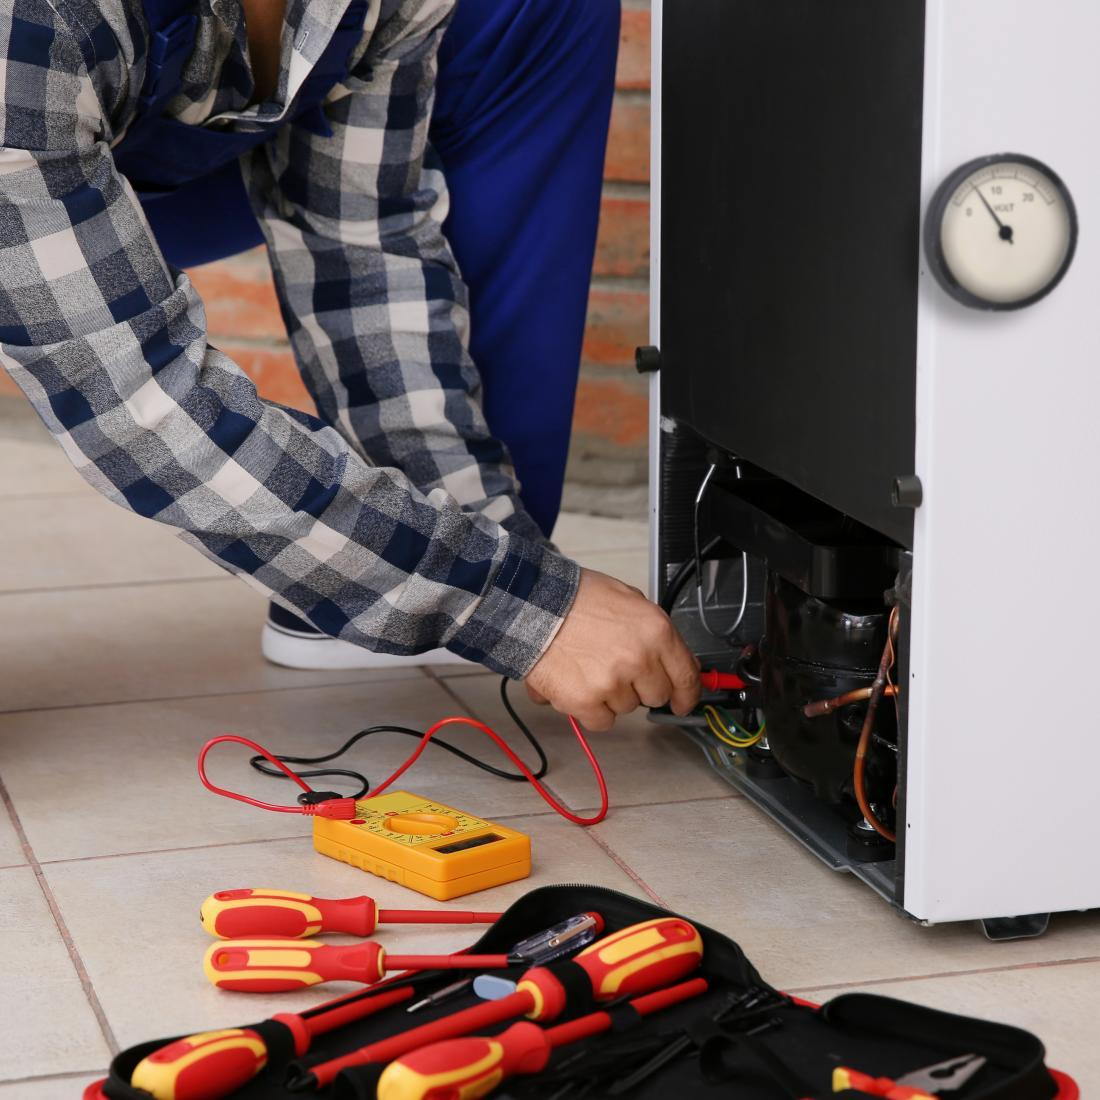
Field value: 5
